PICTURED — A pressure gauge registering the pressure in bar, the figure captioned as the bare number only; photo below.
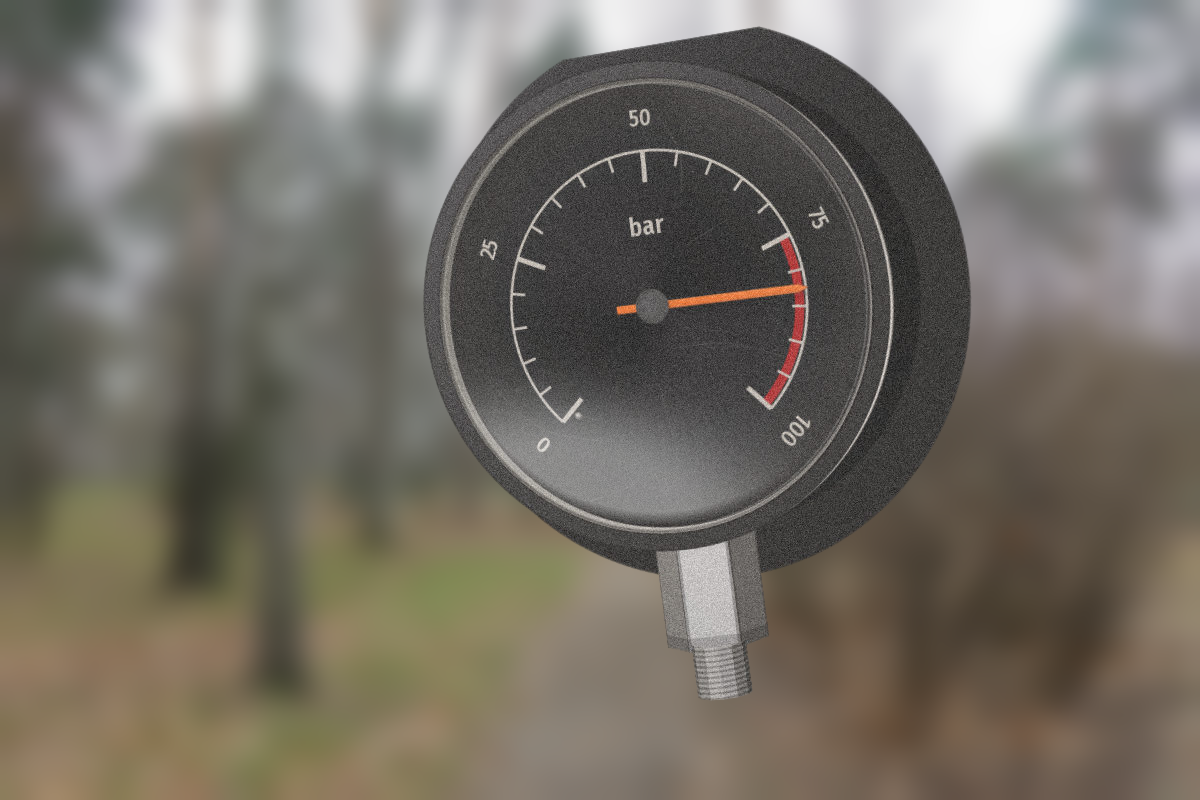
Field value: 82.5
